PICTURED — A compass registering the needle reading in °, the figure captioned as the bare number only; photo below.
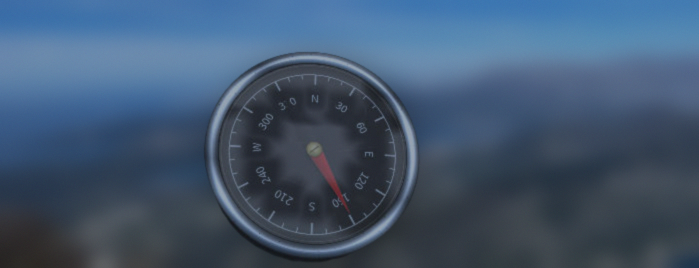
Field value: 150
